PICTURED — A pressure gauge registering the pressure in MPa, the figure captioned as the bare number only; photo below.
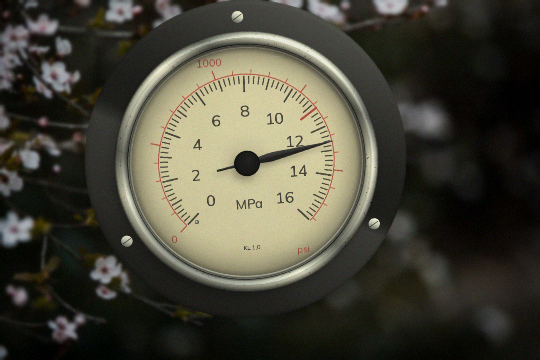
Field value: 12.6
